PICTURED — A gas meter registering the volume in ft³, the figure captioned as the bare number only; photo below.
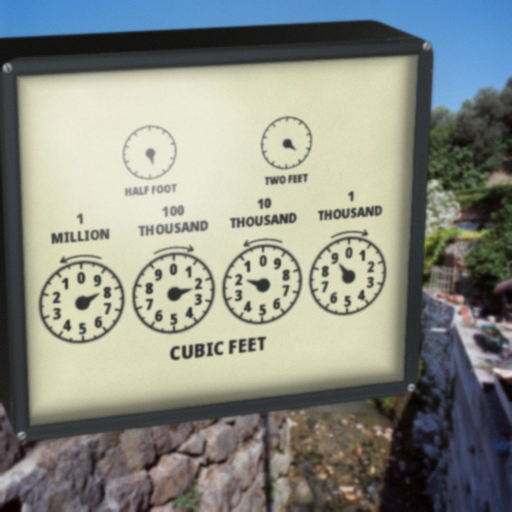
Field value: 821900
